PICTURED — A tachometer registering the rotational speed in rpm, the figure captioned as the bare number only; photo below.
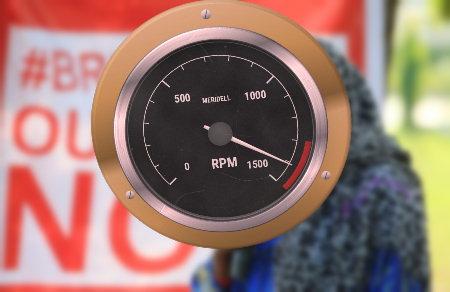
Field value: 1400
